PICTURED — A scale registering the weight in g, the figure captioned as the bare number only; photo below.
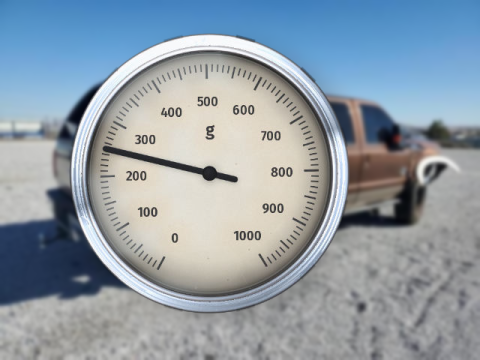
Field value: 250
